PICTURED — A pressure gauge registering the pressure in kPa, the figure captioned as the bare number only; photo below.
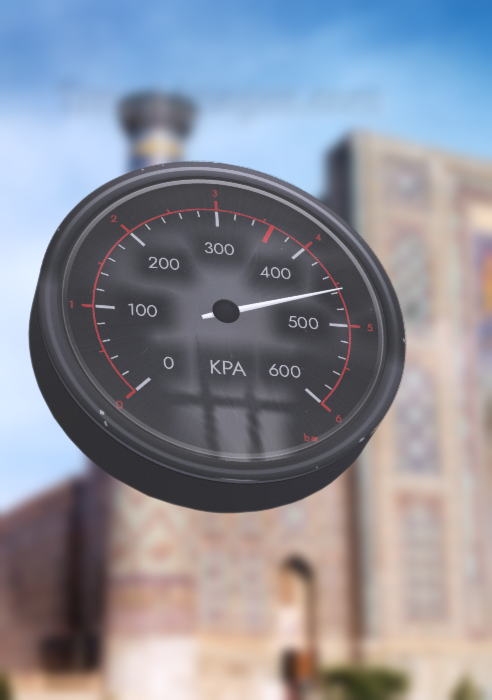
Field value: 460
